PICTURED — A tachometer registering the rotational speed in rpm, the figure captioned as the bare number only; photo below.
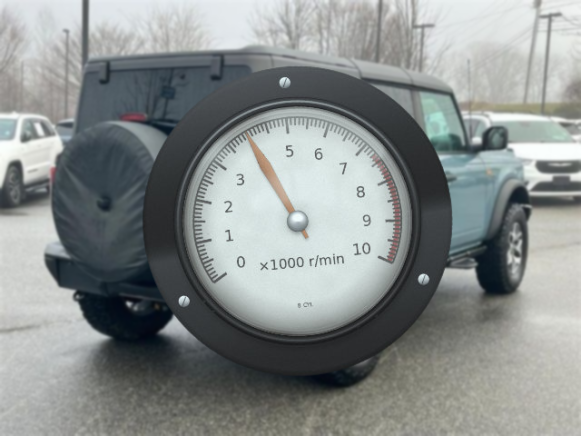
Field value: 4000
